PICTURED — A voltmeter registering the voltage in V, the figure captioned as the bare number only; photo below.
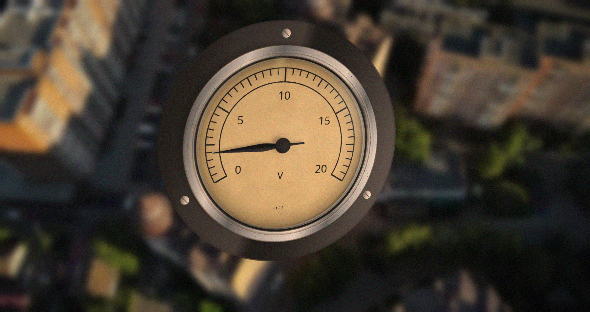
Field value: 2
